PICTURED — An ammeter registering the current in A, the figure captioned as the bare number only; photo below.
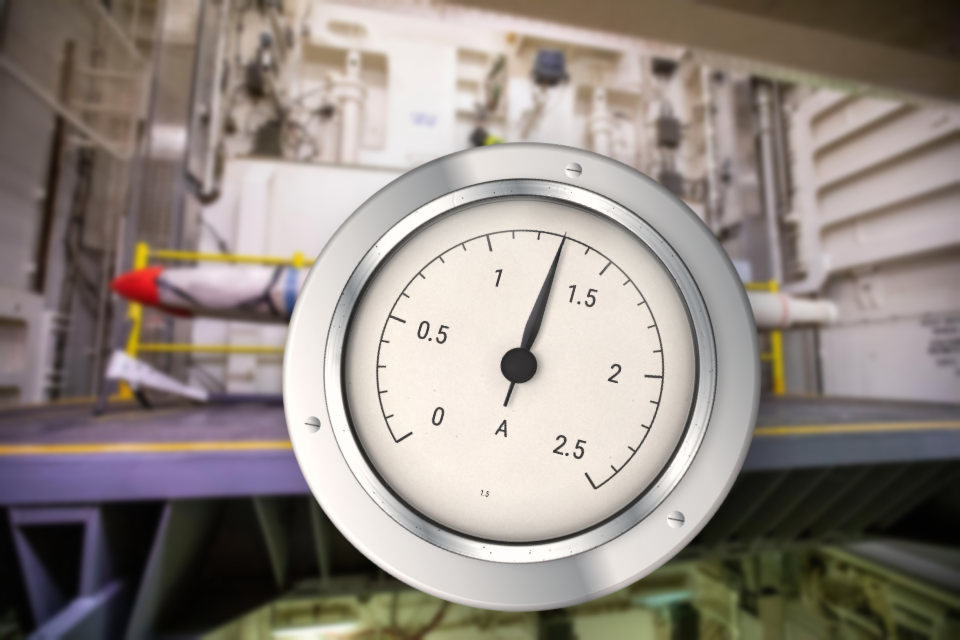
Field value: 1.3
